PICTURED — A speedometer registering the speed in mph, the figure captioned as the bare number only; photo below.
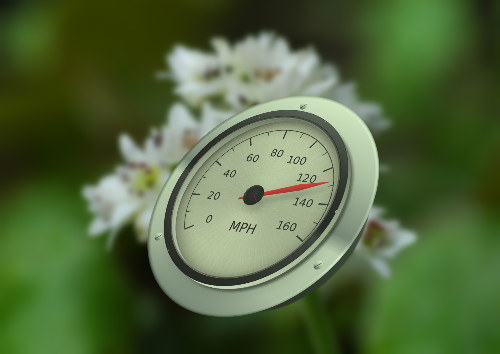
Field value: 130
